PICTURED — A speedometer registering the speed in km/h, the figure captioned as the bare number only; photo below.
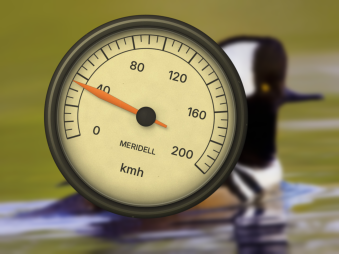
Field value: 35
